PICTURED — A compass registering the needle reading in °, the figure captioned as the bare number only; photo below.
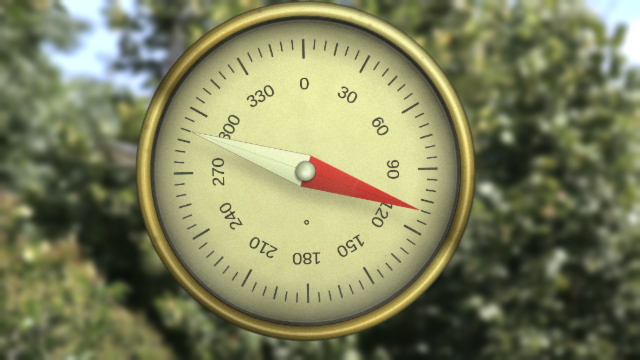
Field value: 110
